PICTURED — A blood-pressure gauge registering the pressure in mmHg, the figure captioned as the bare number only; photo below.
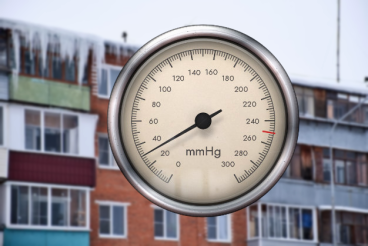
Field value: 30
